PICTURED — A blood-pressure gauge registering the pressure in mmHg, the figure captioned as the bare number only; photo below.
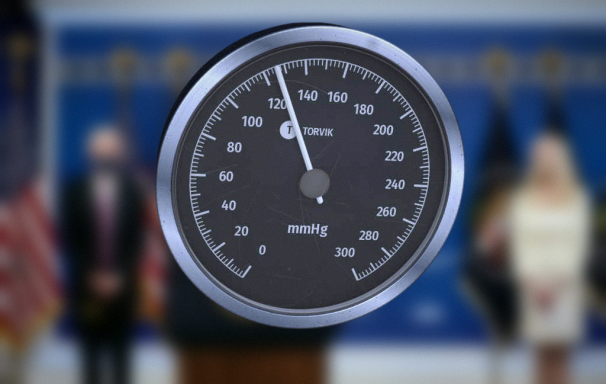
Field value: 126
